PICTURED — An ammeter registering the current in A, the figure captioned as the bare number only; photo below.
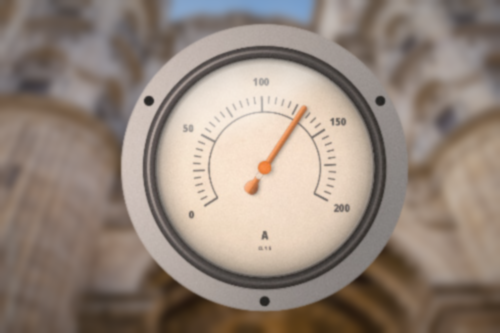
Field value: 130
